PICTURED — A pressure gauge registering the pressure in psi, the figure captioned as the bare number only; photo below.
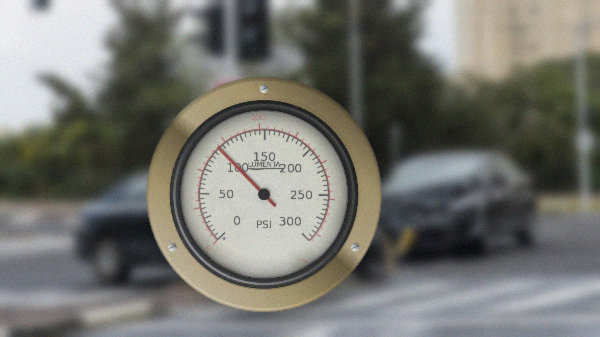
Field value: 100
